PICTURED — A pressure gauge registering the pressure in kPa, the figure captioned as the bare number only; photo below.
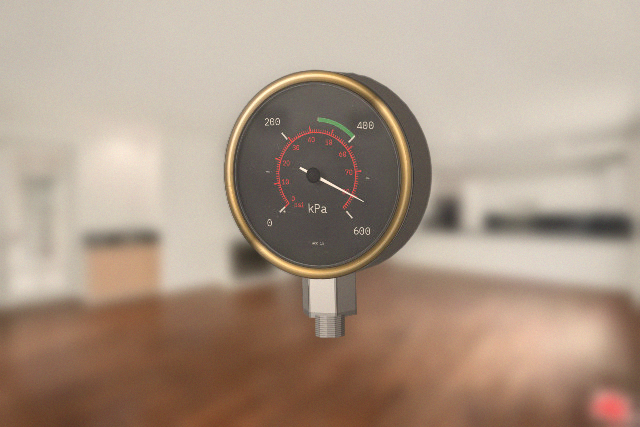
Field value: 550
